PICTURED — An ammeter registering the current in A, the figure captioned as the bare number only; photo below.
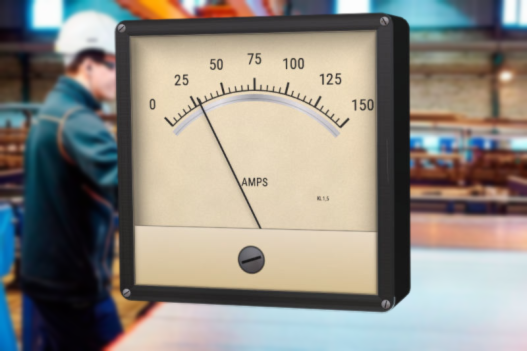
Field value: 30
